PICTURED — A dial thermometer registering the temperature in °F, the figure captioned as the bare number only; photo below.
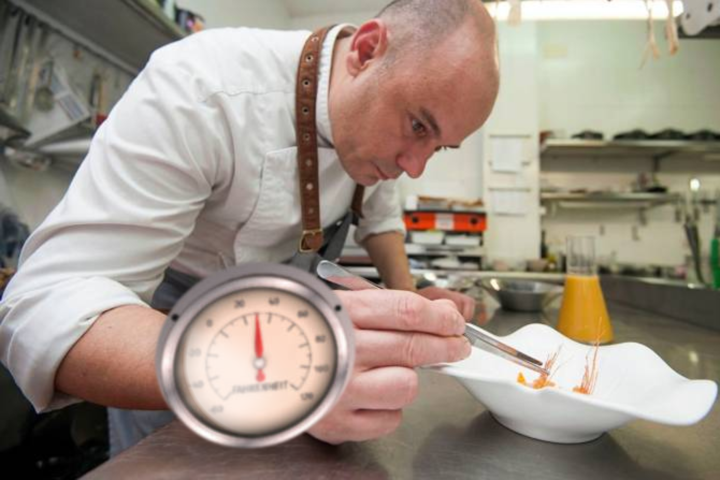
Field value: 30
